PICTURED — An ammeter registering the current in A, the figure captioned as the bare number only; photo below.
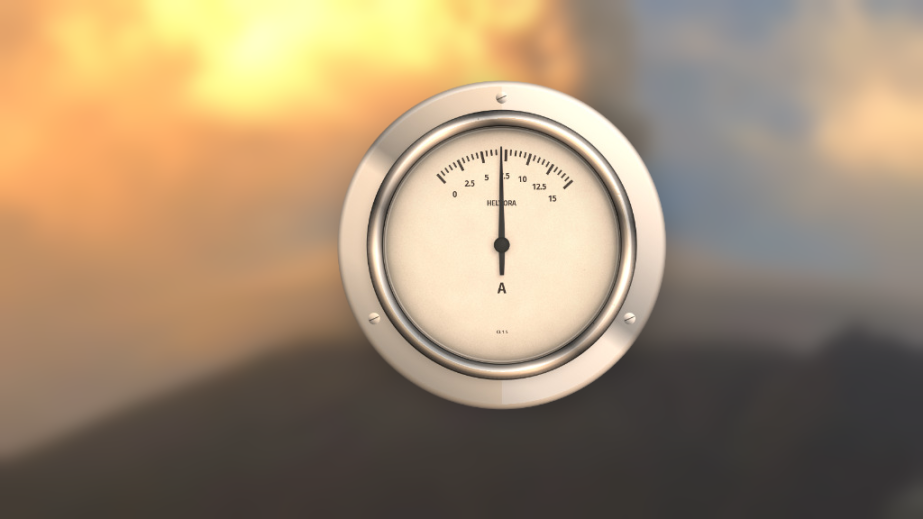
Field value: 7
